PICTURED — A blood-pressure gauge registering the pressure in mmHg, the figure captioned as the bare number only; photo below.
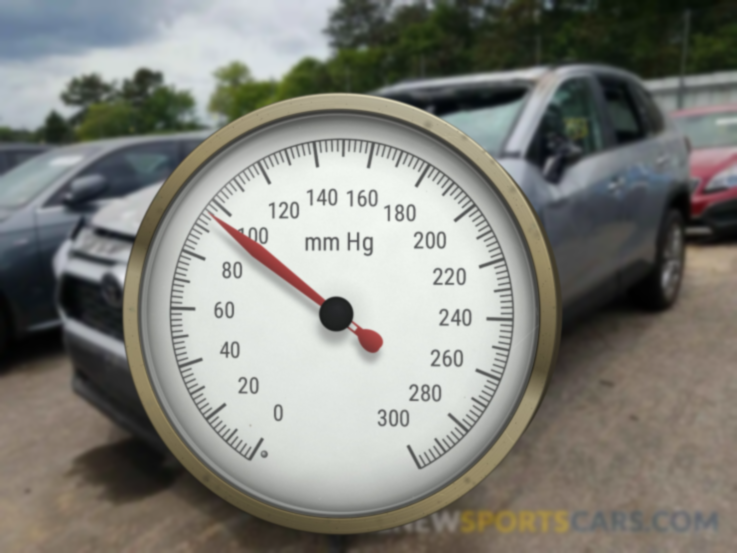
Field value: 96
